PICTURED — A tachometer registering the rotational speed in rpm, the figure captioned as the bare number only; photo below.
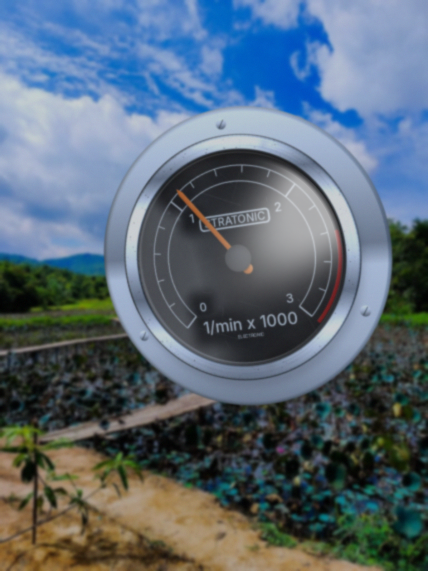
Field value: 1100
